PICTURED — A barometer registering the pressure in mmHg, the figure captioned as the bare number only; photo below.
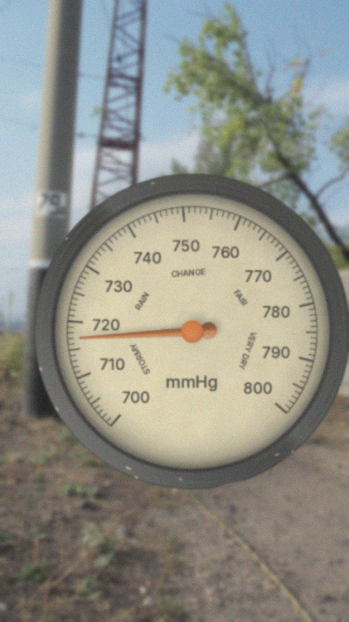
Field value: 717
